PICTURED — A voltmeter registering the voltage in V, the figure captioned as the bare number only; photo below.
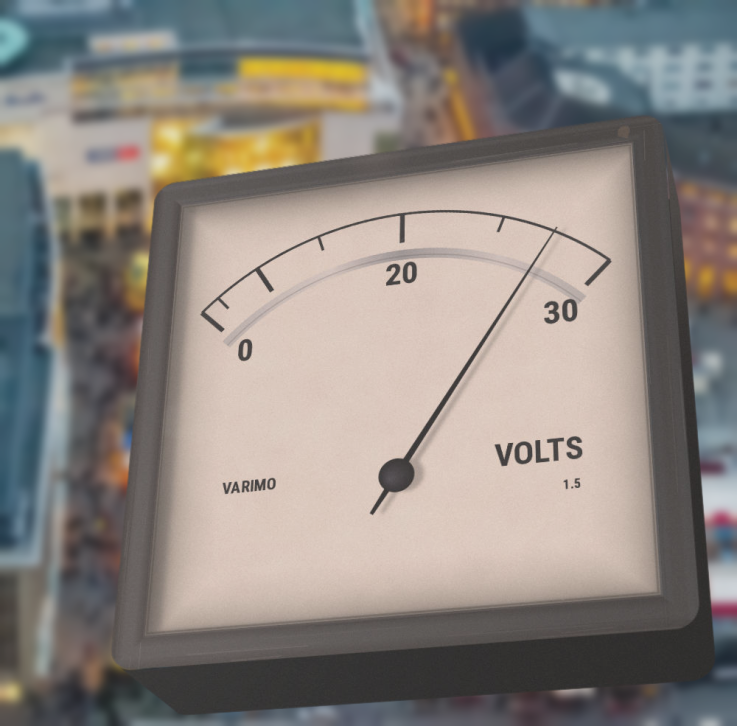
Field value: 27.5
